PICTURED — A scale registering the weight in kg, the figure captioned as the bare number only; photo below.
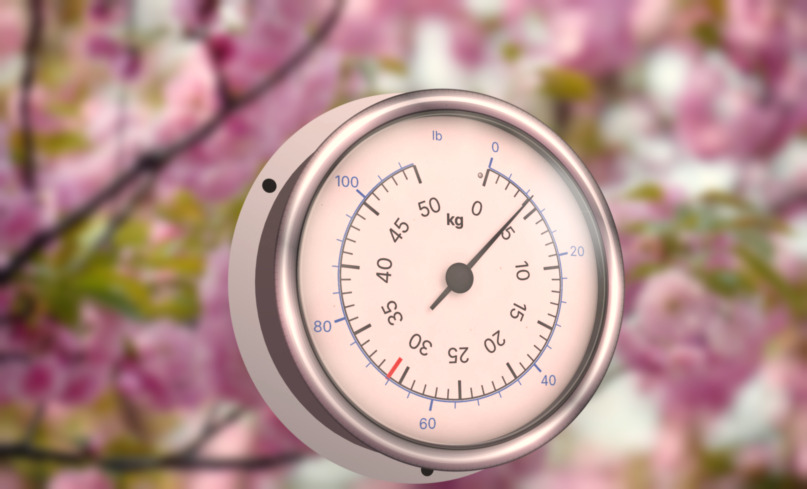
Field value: 4
